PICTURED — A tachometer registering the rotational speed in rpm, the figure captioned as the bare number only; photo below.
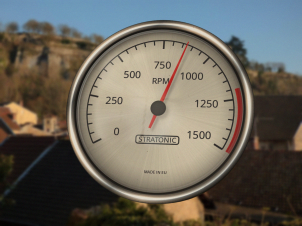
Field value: 875
